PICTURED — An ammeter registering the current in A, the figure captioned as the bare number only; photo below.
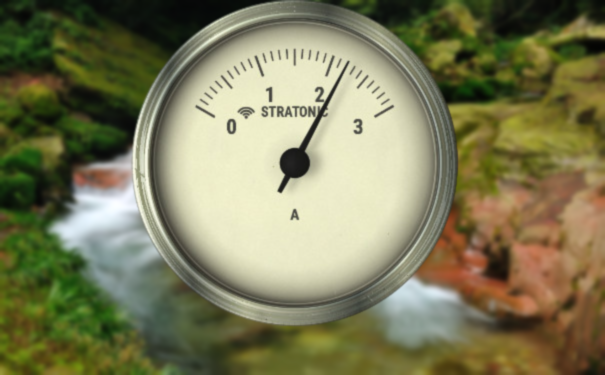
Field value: 2.2
